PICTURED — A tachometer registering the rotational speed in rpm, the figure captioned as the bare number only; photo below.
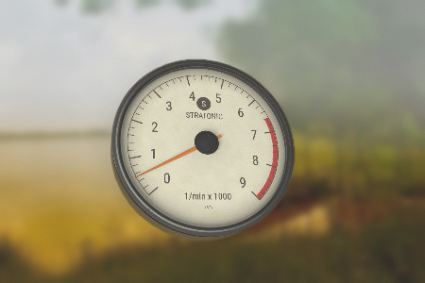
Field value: 500
